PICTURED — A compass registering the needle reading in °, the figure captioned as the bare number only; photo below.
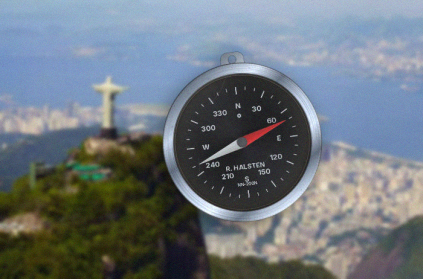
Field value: 70
